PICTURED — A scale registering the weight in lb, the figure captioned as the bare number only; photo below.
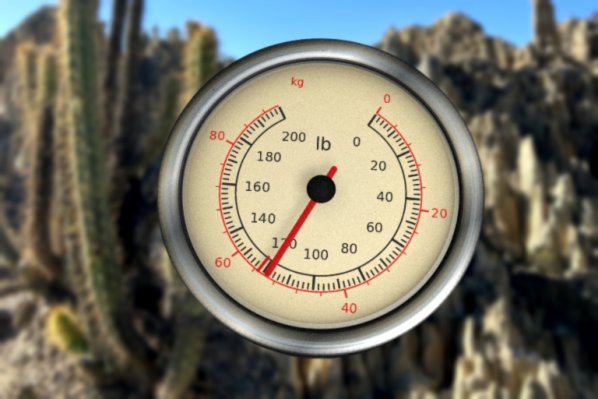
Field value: 118
